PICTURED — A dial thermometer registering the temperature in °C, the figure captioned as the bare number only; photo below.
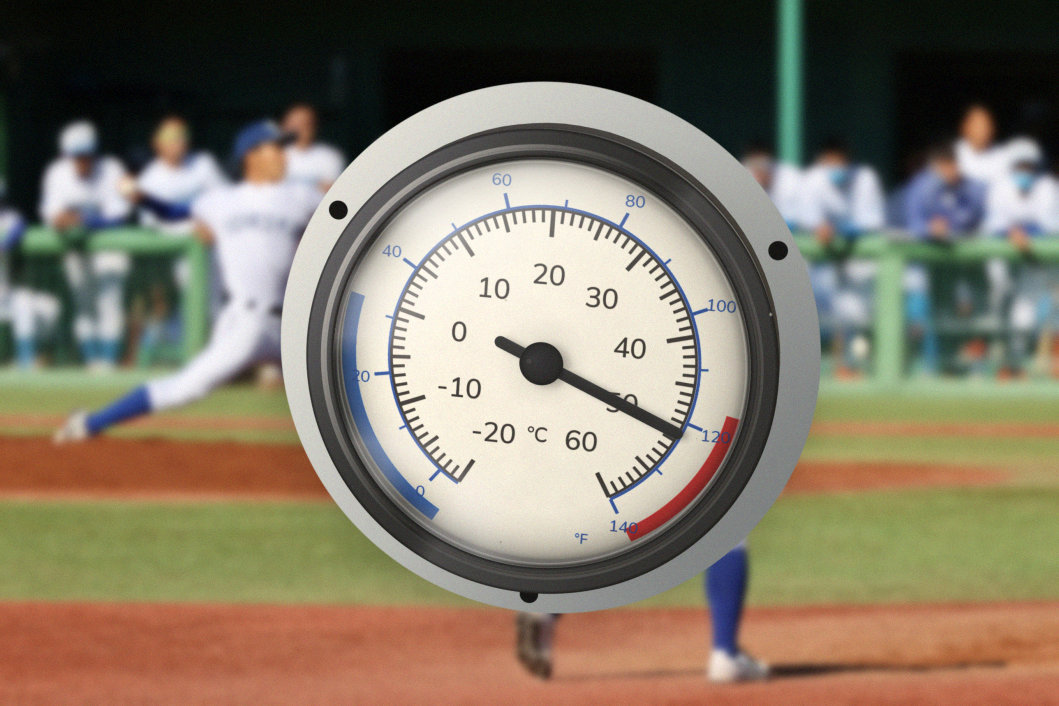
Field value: 50
